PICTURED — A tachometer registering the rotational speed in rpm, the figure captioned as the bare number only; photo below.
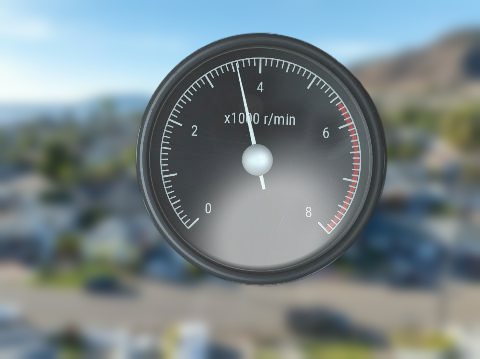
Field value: 3600
